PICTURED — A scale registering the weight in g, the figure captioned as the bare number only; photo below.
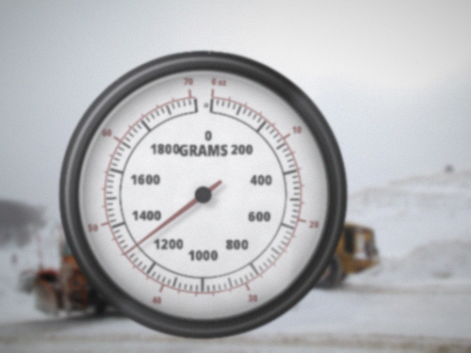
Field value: 1300
